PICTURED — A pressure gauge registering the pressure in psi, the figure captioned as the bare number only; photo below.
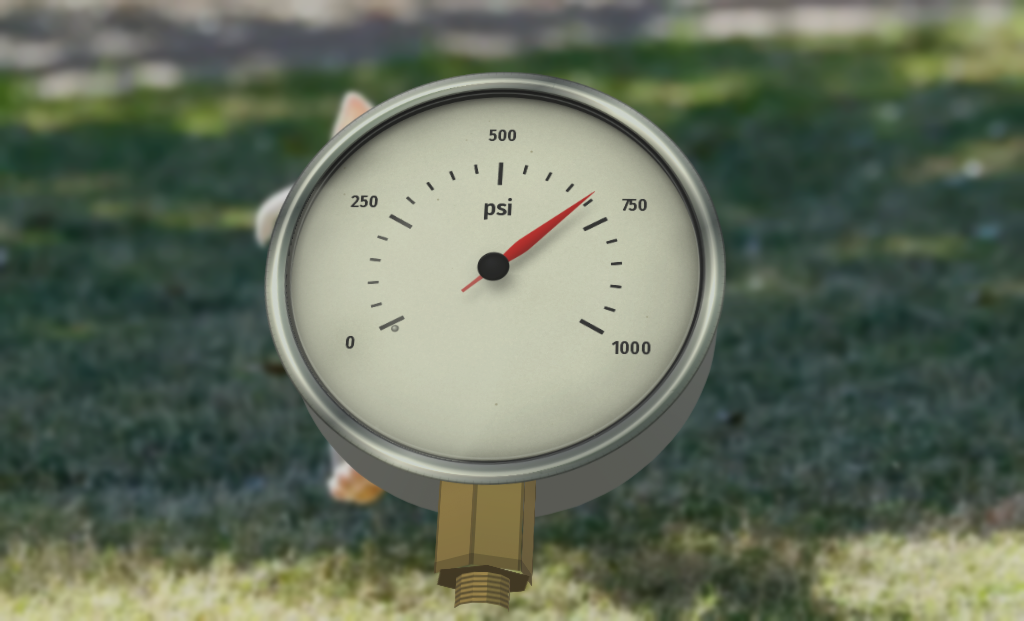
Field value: 700
